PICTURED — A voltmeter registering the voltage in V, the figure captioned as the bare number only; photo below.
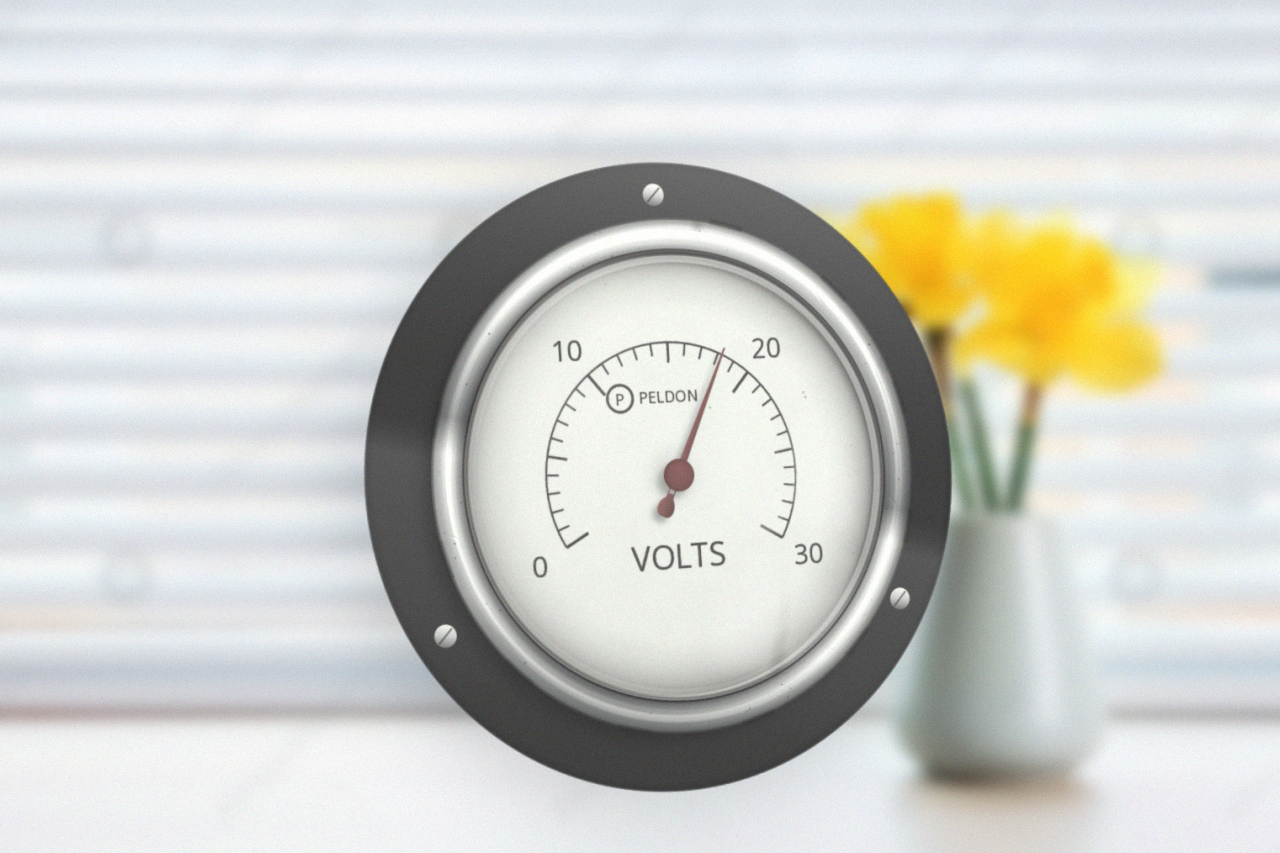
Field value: 18
